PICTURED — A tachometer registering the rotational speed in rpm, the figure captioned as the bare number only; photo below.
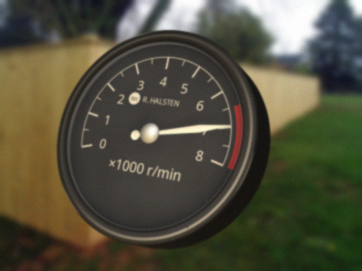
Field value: 7000
